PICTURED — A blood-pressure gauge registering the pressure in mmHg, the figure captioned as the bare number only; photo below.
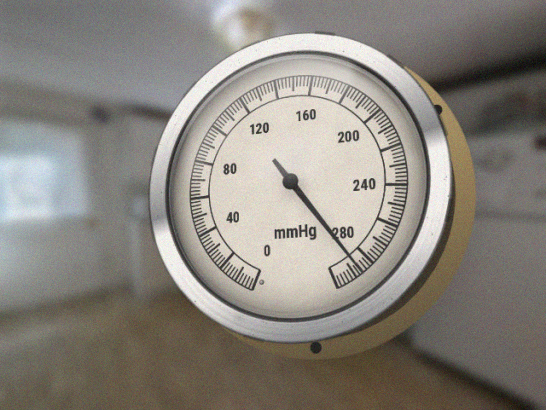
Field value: 286
